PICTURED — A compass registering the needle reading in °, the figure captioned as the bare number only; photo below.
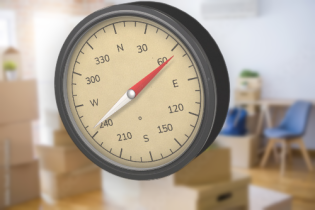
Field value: 65
